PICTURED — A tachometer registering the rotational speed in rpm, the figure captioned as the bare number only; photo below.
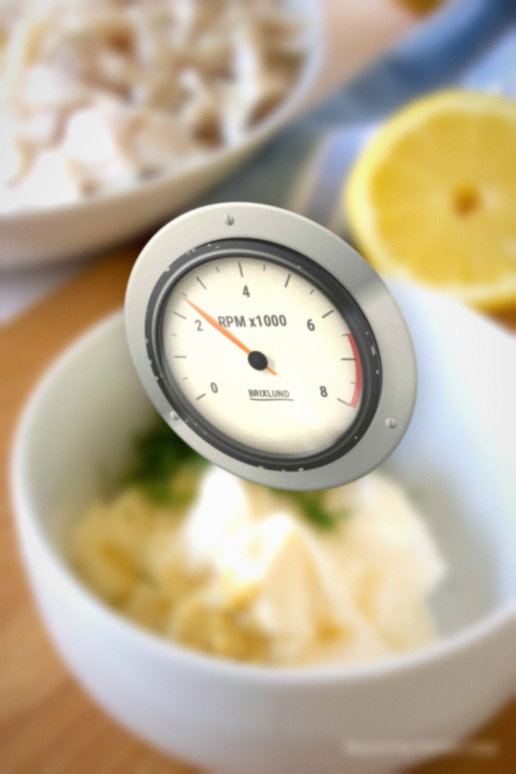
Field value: 2500
